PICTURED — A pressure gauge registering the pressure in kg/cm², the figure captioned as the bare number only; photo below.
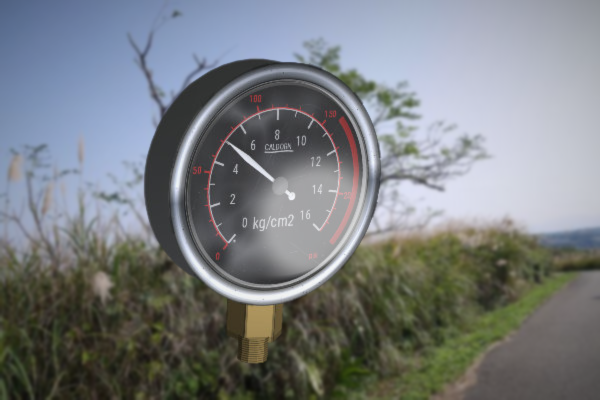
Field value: 5
